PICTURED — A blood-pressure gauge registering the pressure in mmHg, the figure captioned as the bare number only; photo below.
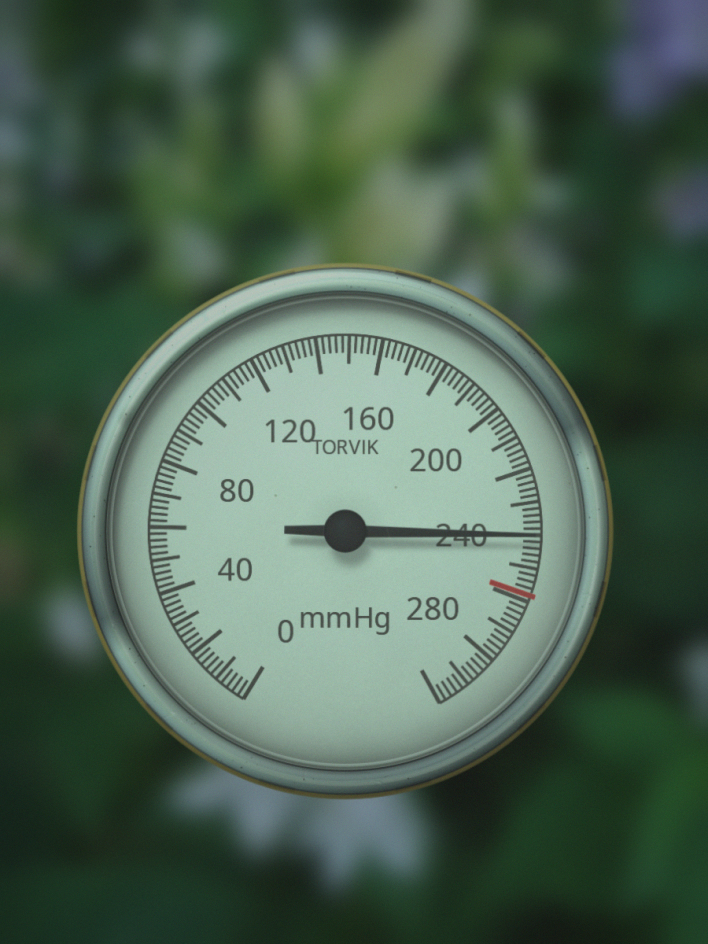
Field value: 240
